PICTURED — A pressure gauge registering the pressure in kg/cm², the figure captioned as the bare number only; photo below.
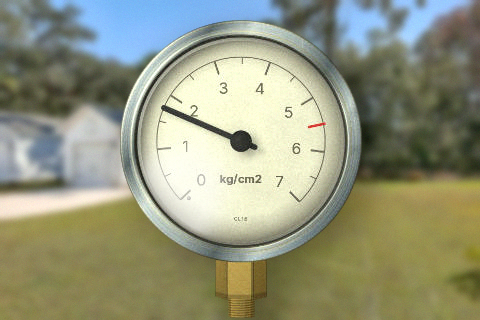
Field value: 1.75
